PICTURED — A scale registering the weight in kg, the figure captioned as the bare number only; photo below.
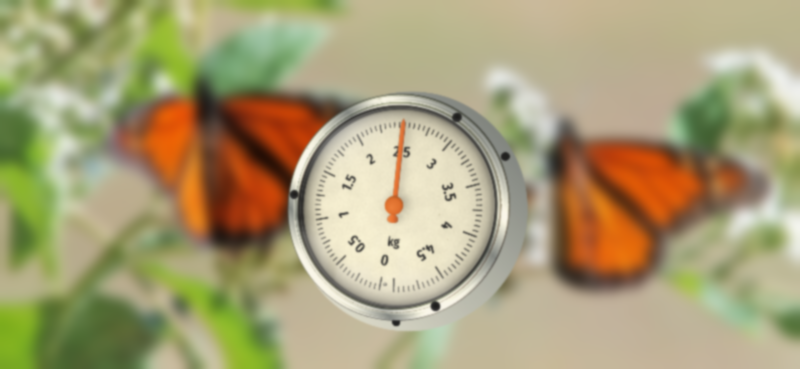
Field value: 2.5
